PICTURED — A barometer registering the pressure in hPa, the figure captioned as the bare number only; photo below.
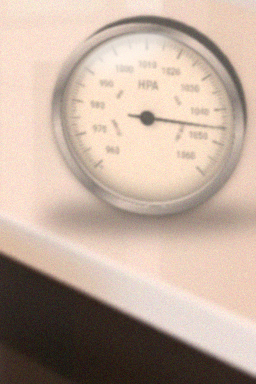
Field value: 1045
